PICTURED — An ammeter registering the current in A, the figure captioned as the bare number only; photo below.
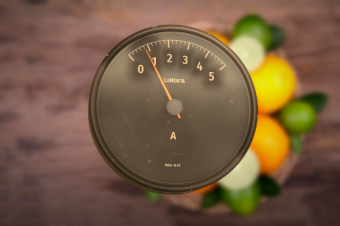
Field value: 0.8
